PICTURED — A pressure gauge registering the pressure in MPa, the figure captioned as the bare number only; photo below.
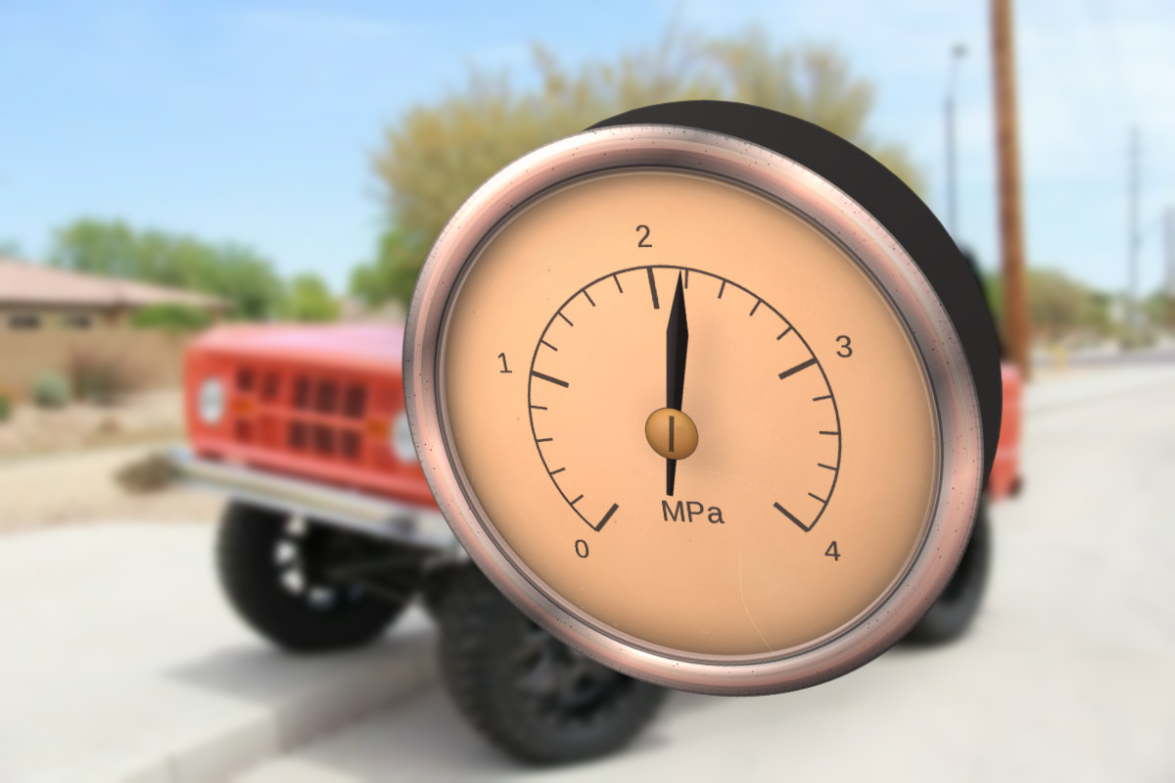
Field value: 2.2
